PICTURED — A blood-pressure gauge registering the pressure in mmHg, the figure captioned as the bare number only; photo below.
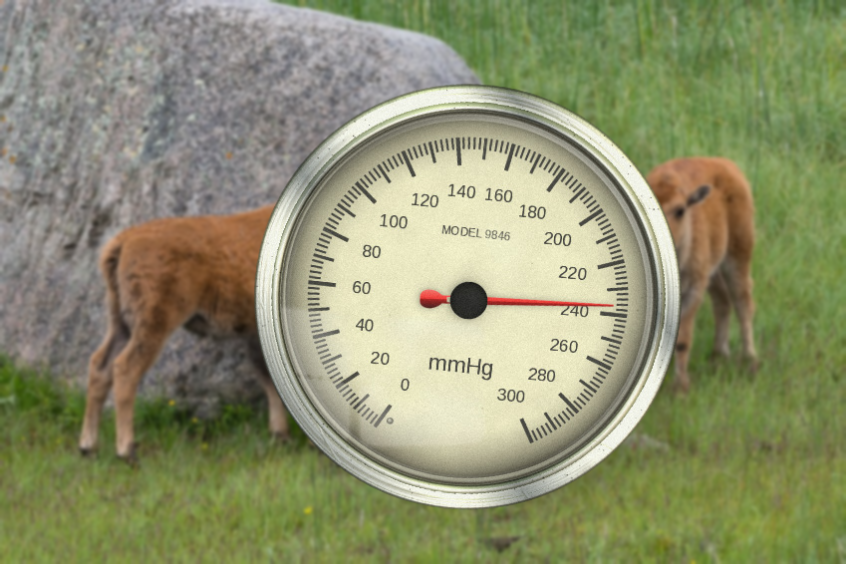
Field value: 236
